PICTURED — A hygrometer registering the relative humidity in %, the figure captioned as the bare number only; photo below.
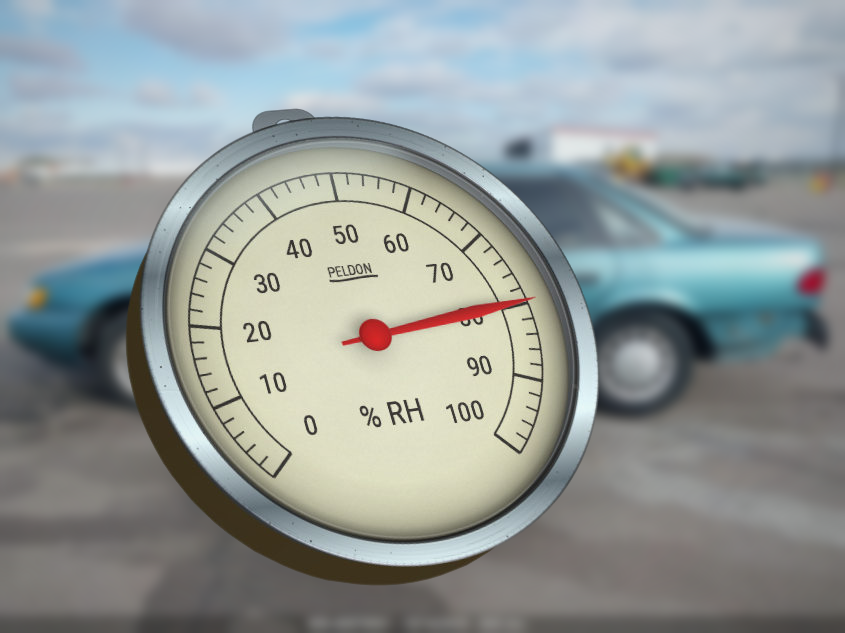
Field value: 80
